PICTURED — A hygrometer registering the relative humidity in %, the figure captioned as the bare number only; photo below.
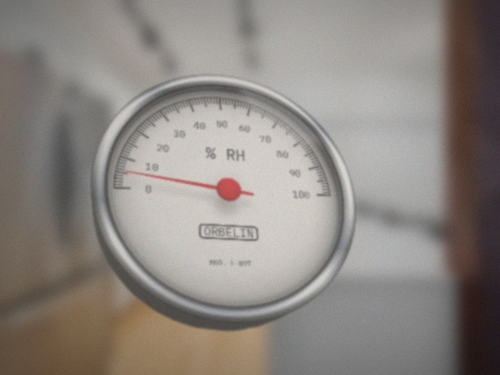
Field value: 5
